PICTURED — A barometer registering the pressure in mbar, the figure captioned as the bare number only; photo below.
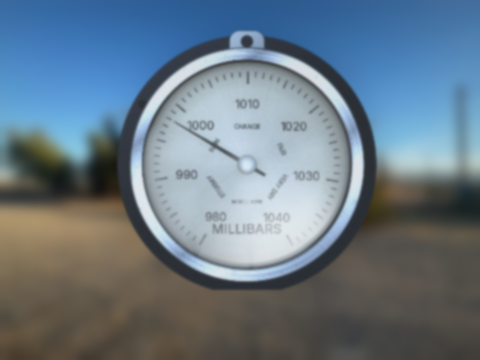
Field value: 998
